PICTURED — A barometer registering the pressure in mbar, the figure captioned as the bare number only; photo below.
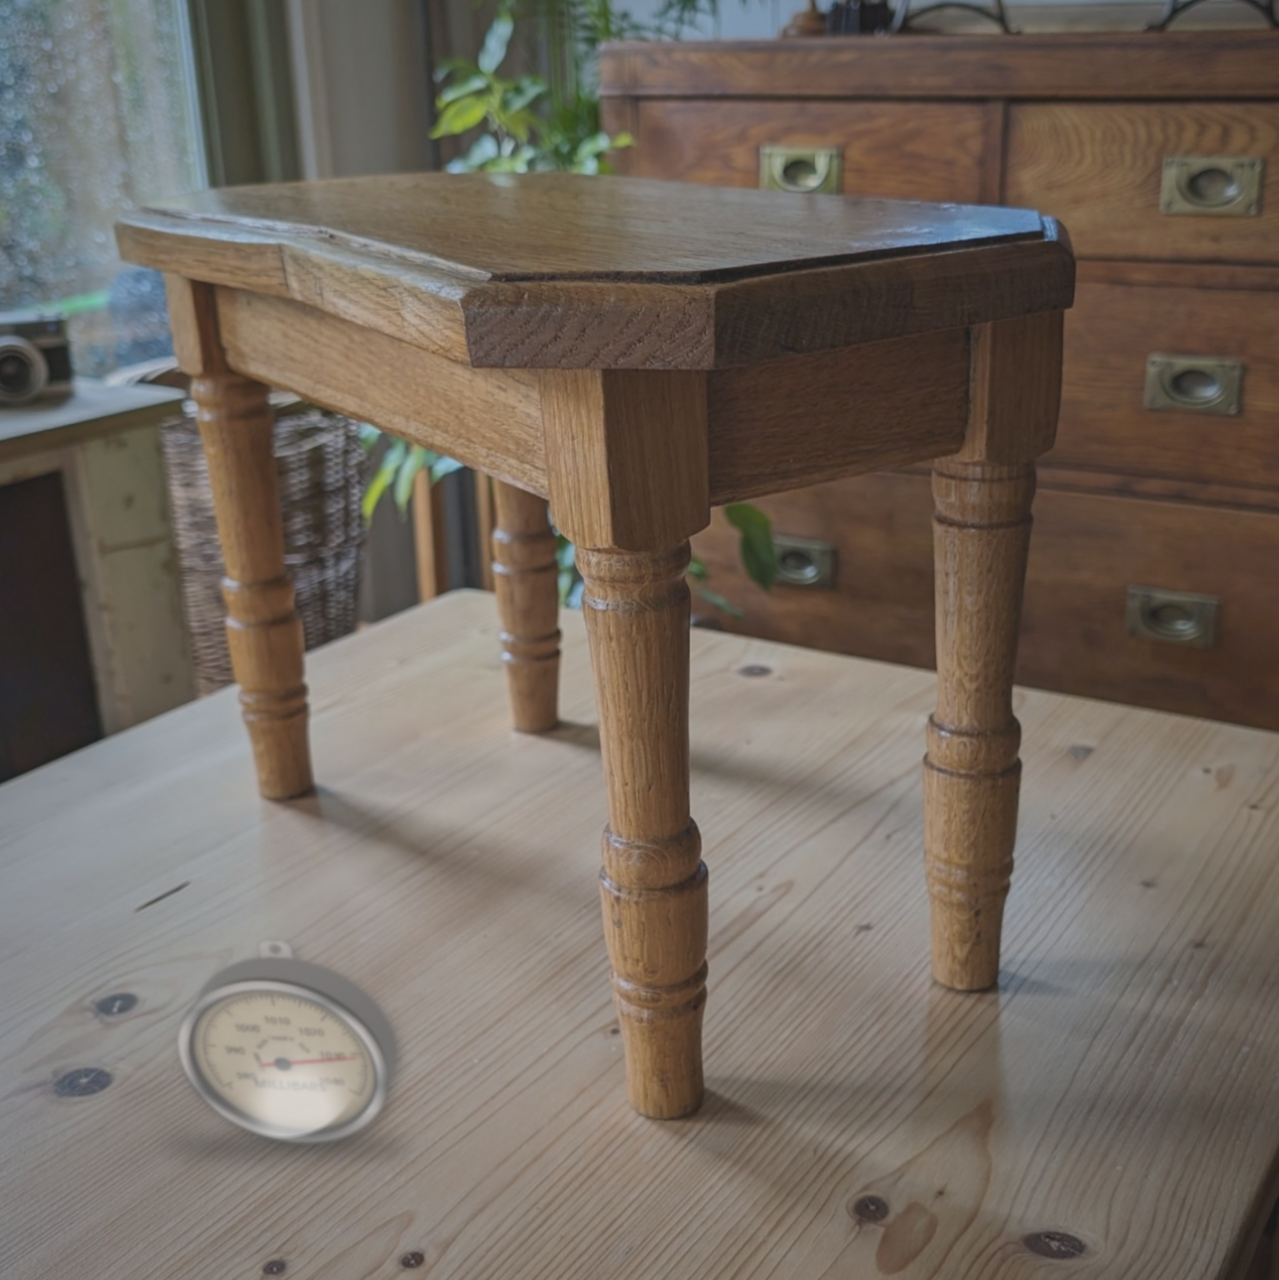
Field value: 1030
